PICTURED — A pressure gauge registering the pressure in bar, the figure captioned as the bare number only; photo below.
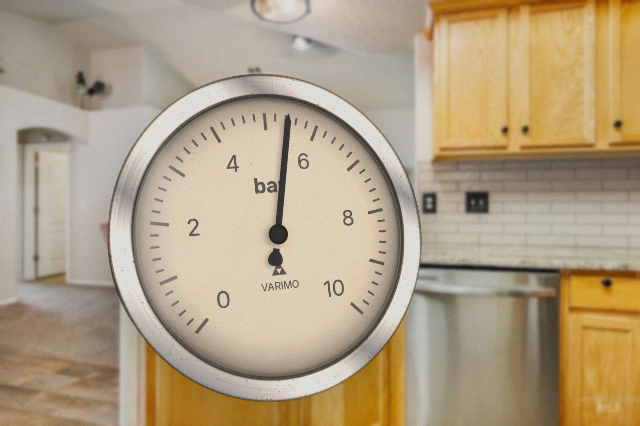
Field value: 5.4
